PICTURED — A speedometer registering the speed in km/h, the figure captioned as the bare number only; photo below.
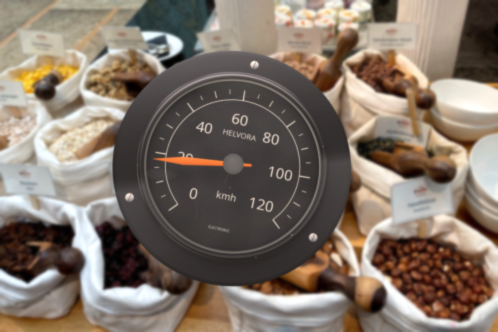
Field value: 17.5
